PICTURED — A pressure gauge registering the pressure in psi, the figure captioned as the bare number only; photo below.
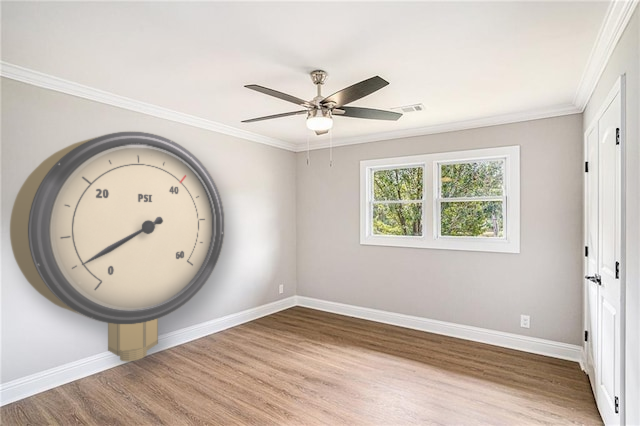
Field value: 5
